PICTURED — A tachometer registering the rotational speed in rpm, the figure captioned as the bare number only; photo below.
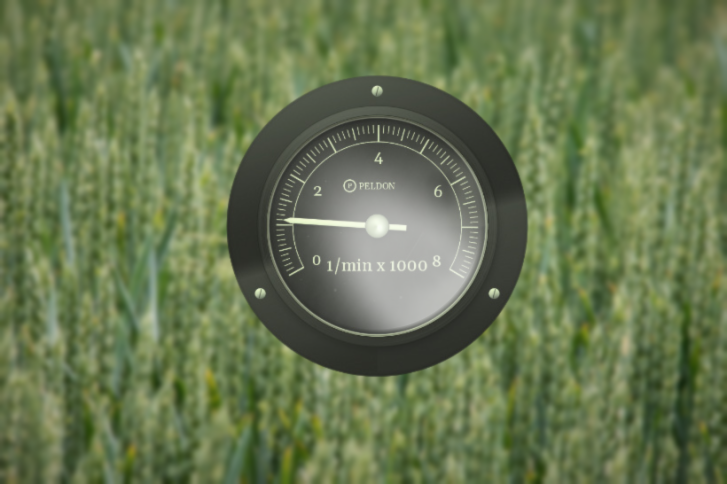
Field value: 1100
